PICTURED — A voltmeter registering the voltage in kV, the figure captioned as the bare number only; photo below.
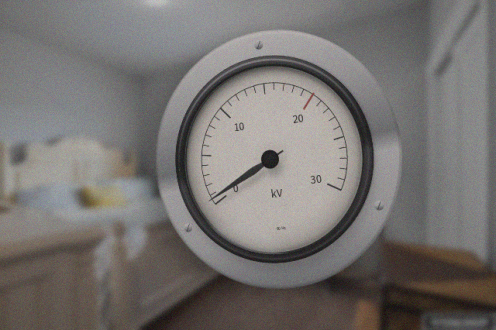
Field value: 0.5
